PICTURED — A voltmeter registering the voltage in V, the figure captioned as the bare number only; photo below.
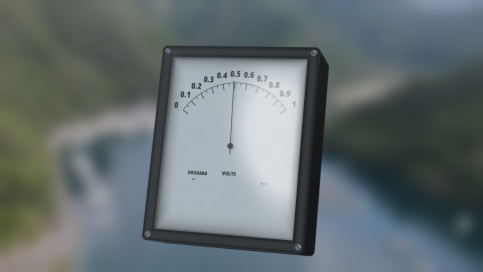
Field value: 0.5
